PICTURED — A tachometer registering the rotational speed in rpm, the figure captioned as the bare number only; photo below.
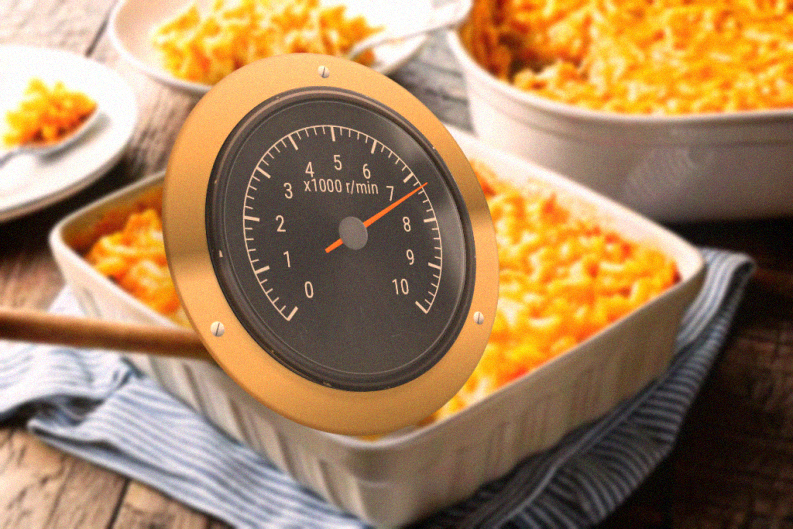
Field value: 7300
